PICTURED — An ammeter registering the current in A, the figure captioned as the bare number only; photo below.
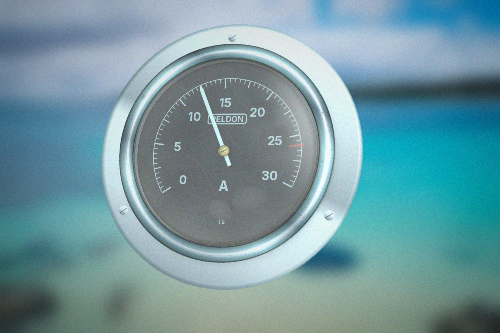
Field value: 12.5
